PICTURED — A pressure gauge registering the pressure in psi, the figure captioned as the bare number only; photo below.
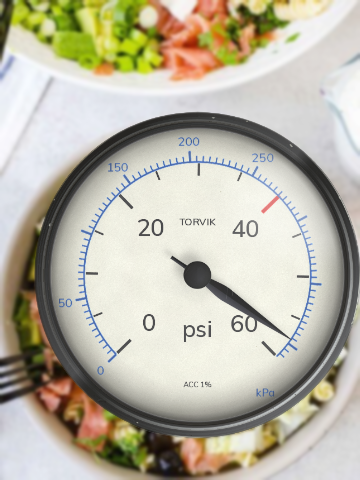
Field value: 57.5
